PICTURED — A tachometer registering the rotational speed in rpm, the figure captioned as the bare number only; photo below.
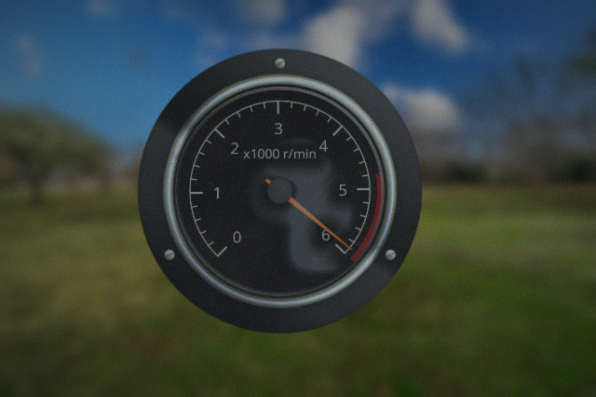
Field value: 5900
